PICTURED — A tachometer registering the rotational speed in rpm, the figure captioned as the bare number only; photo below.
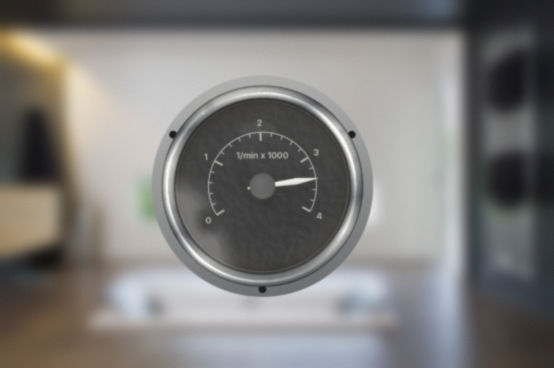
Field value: 3400
